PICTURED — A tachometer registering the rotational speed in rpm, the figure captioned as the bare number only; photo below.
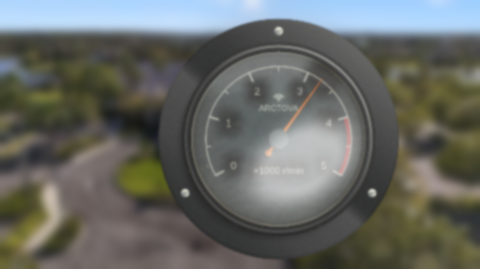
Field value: 3250
